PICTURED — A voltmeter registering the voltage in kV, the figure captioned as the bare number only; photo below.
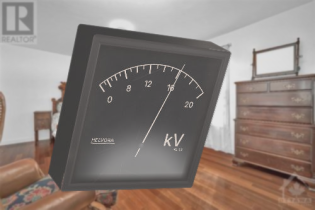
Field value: 16
